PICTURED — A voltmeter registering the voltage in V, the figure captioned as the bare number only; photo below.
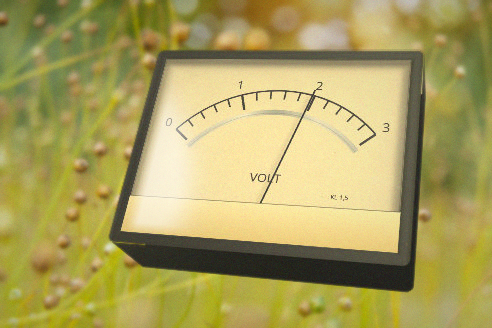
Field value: 2
